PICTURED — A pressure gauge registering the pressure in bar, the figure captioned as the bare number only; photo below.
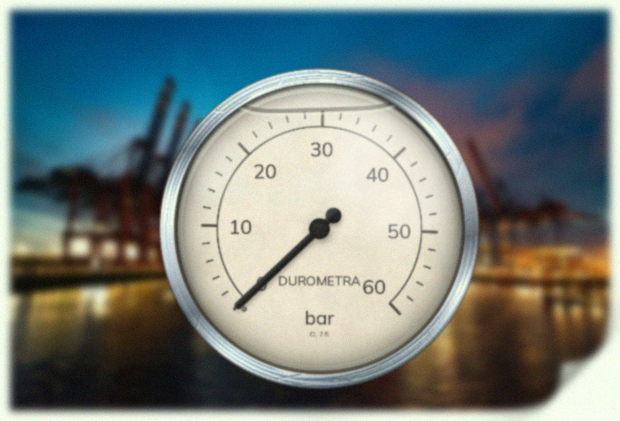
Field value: 0
